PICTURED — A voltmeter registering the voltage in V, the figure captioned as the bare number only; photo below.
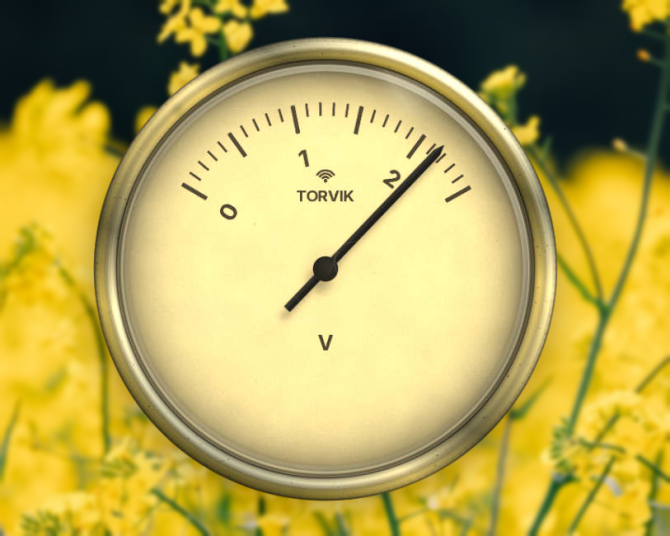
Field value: 2.15
